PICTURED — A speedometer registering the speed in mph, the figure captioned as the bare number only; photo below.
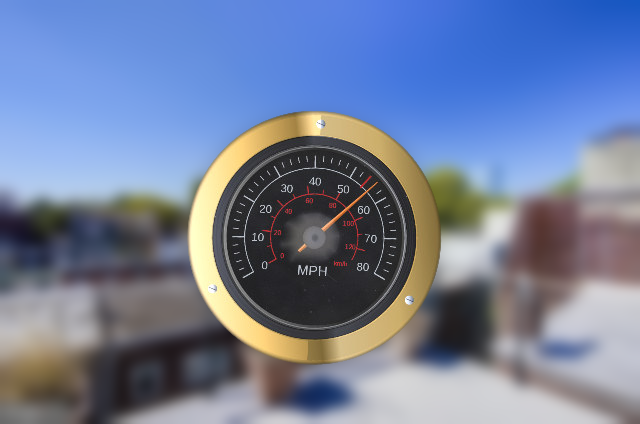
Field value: 56
